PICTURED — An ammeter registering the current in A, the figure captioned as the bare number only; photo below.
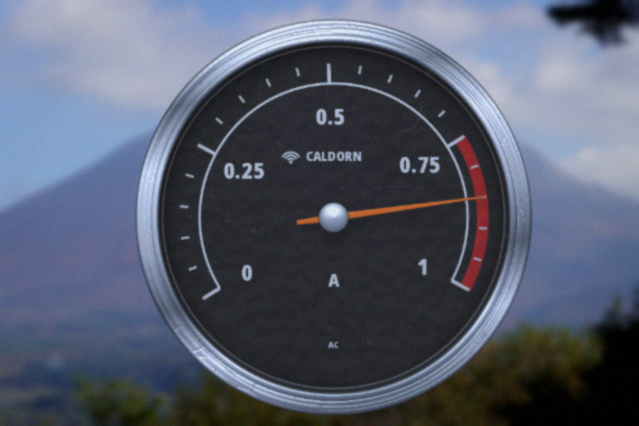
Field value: 0.85
